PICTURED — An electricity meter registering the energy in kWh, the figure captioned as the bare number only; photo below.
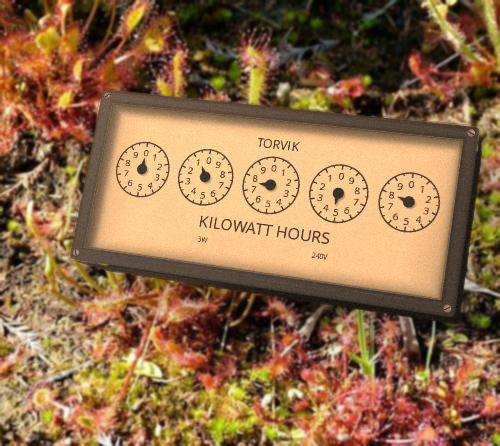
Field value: 748
